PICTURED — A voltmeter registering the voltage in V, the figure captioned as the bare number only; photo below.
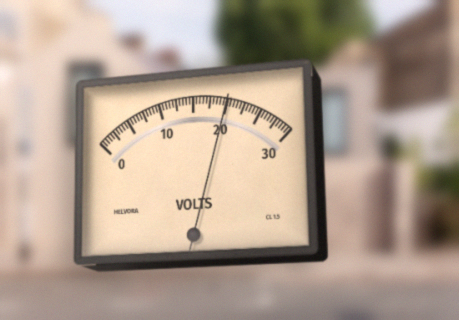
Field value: 20
